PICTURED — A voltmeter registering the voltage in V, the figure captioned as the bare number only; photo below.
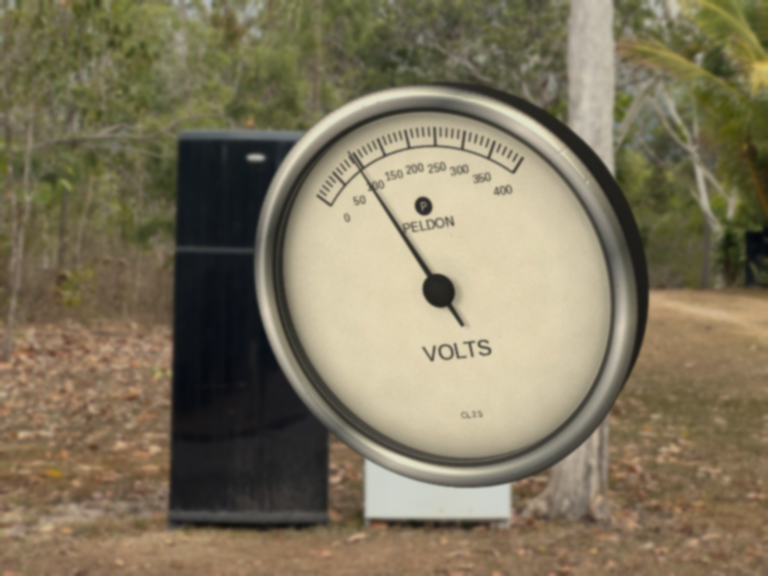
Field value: 100
